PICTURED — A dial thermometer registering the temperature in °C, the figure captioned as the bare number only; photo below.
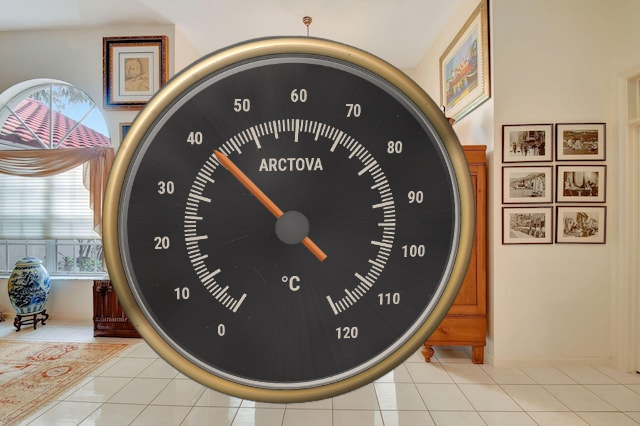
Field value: 41
